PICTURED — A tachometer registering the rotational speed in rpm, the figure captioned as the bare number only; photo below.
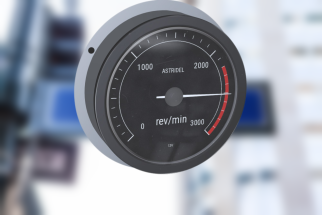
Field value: 2500
